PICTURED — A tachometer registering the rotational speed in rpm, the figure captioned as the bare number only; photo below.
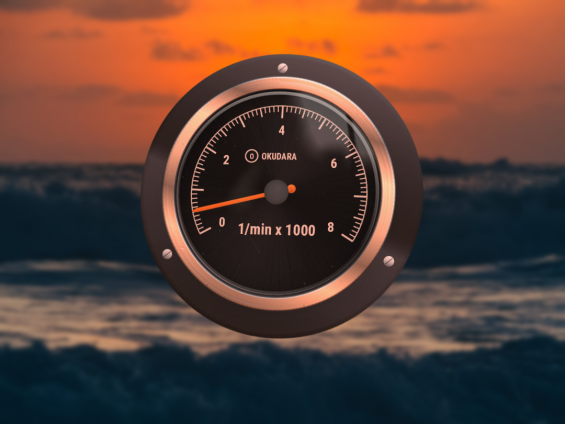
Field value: 500
